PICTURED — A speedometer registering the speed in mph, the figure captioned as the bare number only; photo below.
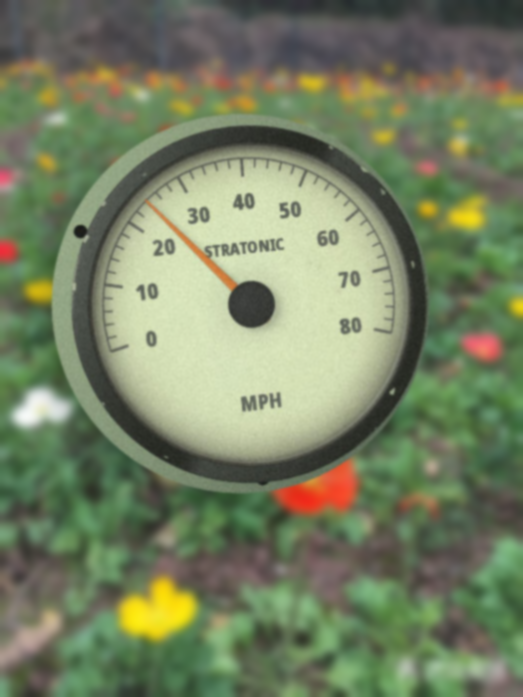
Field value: 24
